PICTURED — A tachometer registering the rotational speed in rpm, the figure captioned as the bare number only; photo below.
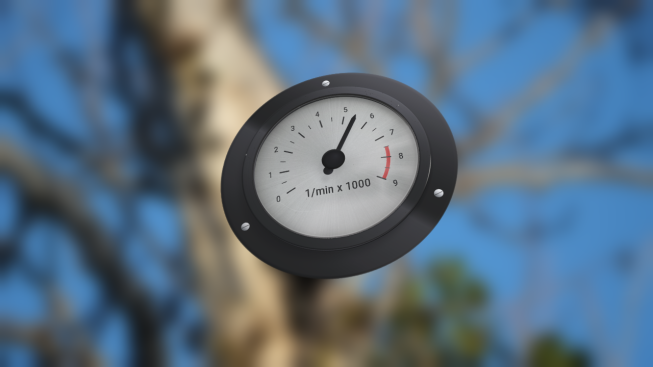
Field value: 5500
